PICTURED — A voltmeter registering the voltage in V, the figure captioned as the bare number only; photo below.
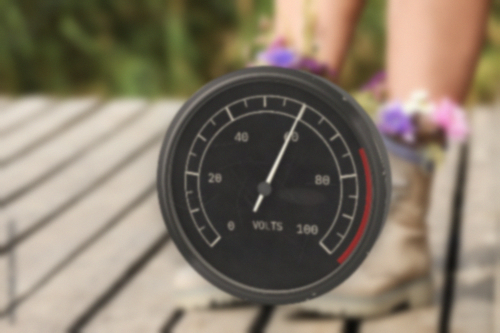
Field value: 60
